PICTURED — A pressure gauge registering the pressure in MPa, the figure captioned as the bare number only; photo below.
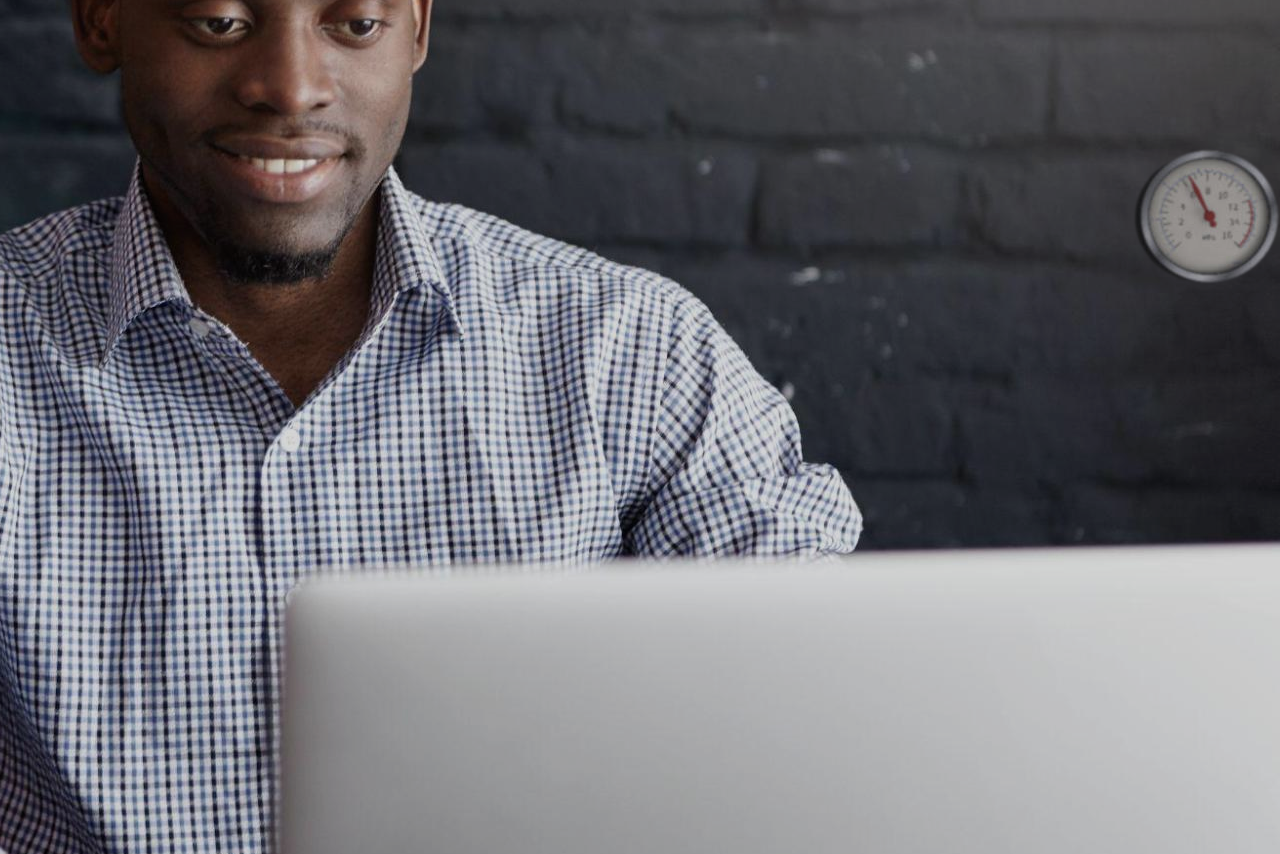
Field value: 6.5
